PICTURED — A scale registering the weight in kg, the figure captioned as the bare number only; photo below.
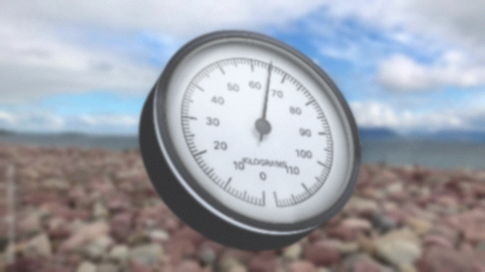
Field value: 65
